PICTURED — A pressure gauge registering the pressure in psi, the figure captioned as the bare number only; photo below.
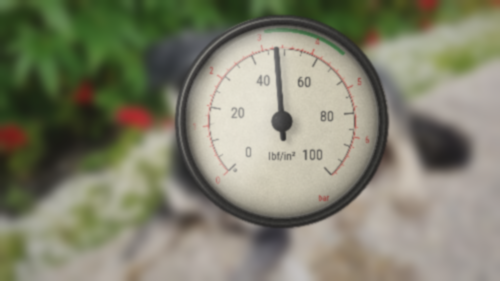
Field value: 47.5
